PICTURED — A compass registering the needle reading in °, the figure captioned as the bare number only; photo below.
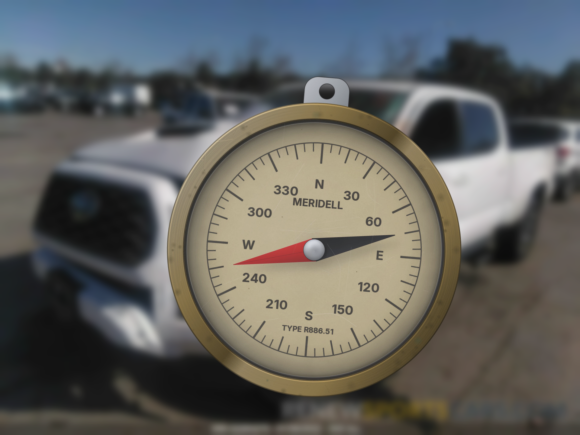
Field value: 255
